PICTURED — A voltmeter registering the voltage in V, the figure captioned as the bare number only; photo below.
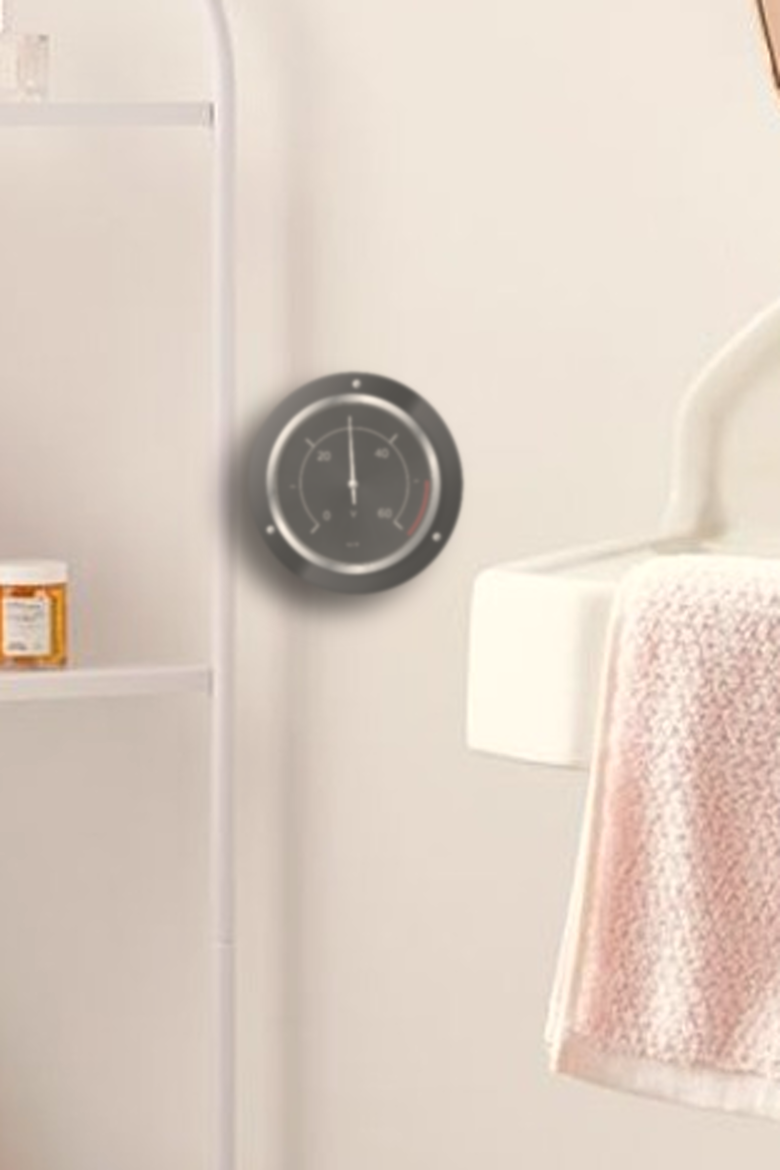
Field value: 30
